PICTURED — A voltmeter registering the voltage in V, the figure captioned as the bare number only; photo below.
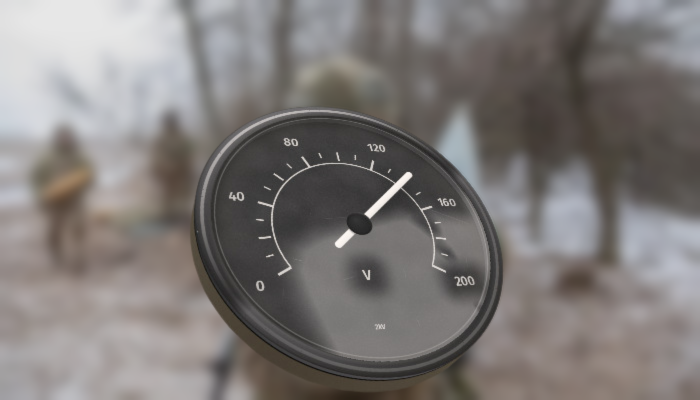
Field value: 140
